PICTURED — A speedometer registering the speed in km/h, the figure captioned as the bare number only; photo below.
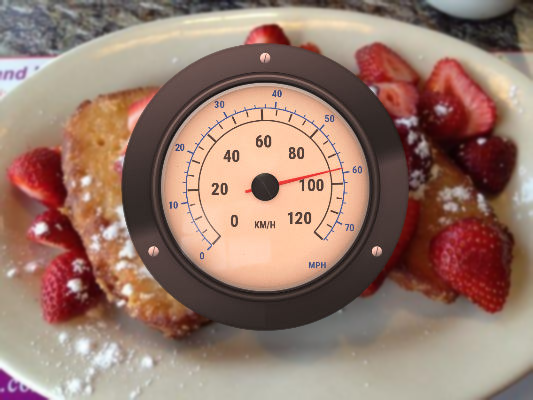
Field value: 95
